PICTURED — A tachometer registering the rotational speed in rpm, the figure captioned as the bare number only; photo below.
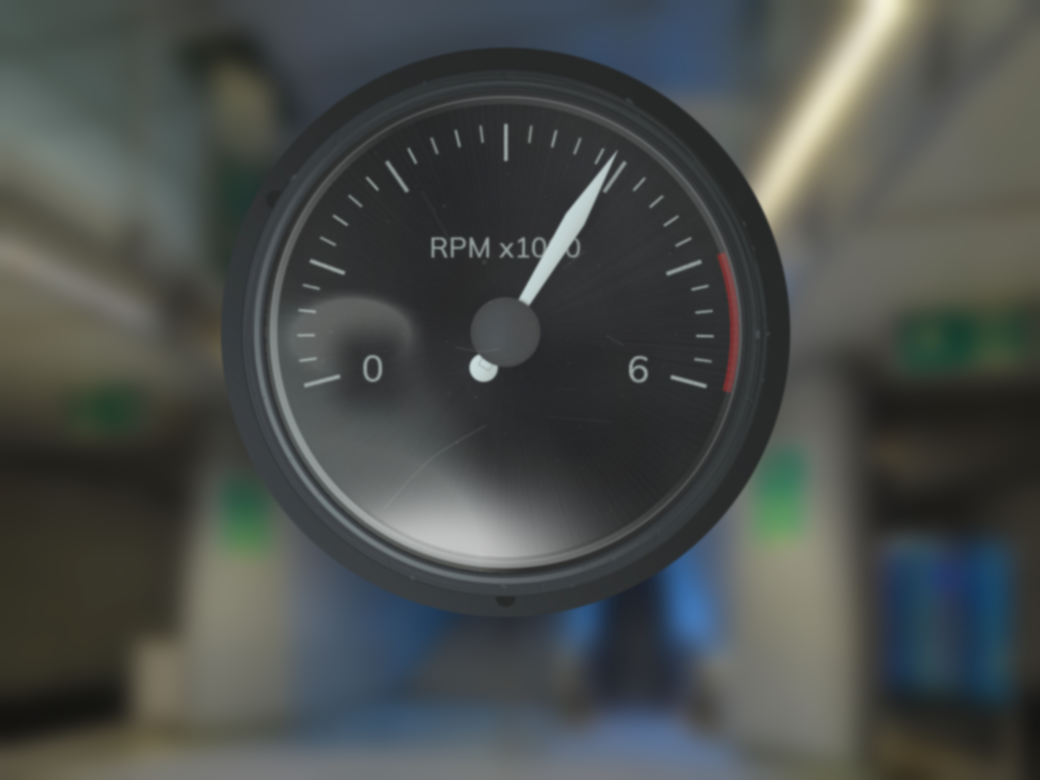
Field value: 3900
